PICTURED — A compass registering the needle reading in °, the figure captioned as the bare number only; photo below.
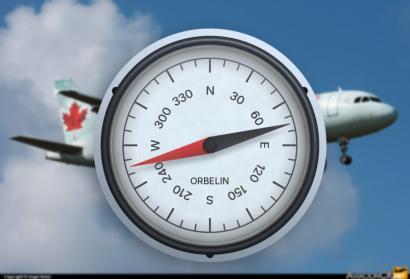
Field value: 255
